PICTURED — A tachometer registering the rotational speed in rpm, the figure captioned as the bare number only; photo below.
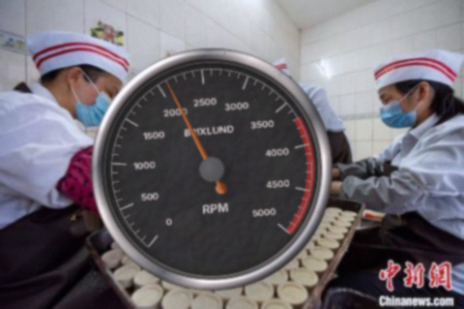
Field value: 2100
